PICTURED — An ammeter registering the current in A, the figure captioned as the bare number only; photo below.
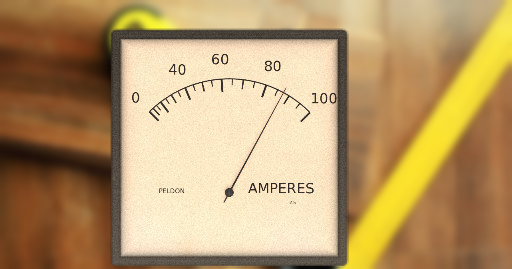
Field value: 87.5
